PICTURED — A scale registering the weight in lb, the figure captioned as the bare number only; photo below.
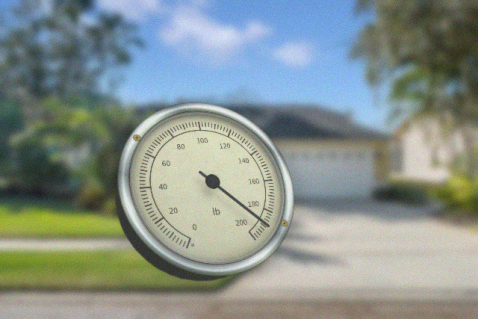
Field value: 190
